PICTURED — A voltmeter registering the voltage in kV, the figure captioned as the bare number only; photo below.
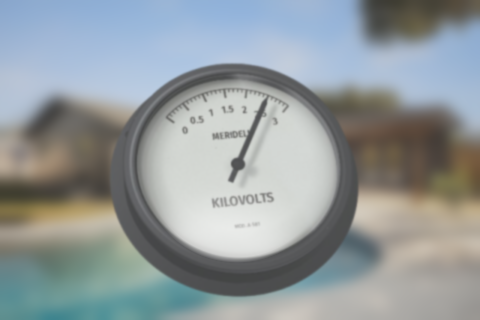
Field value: 2.5
